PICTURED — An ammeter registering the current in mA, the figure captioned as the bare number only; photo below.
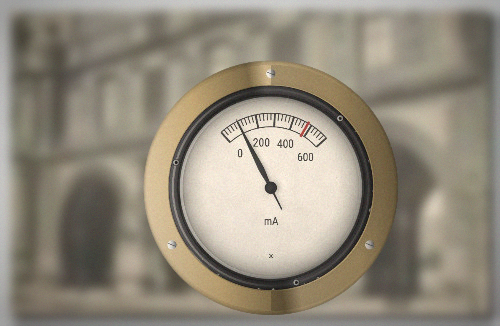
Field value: 100
